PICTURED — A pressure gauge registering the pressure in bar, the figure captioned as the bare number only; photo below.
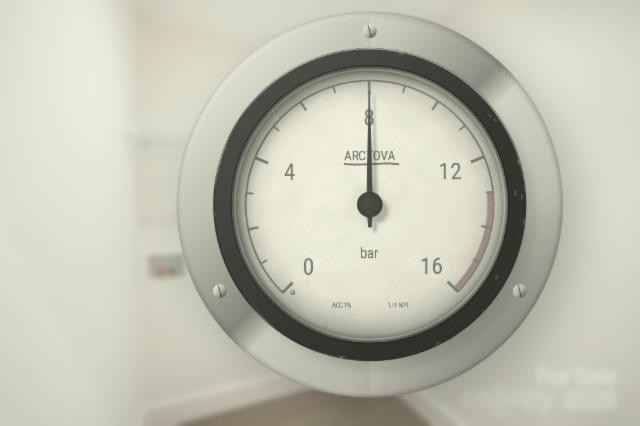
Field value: 8
